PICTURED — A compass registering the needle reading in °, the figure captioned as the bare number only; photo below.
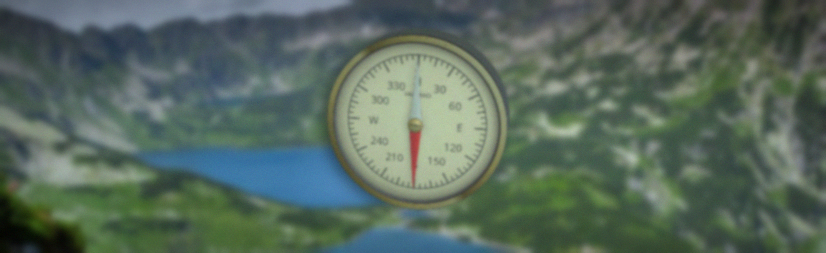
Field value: 180
